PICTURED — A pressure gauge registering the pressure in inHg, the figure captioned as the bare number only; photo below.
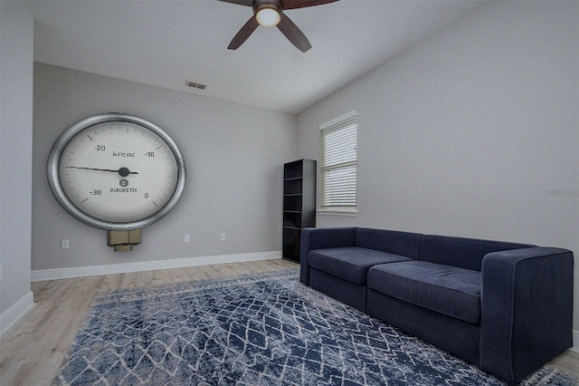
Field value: -25
